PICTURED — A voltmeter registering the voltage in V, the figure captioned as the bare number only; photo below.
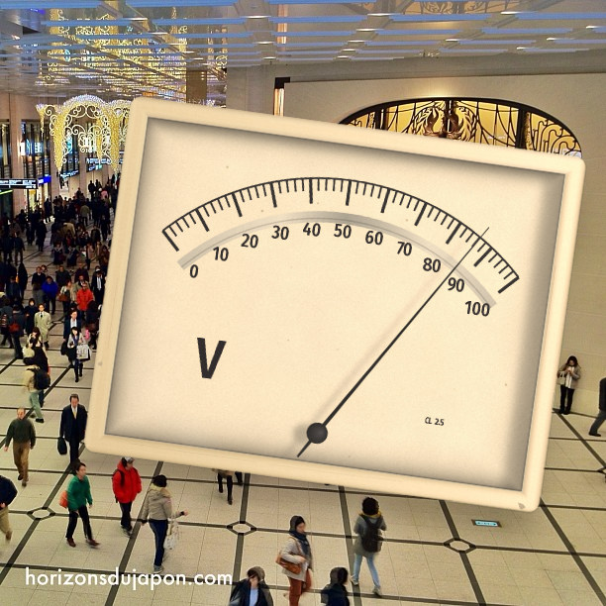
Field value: 86
